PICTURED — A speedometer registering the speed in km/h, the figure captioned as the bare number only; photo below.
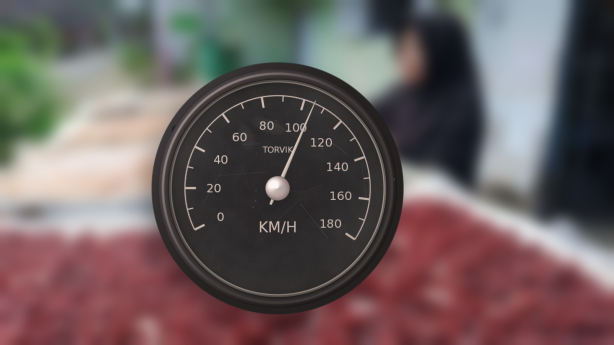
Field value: 105
